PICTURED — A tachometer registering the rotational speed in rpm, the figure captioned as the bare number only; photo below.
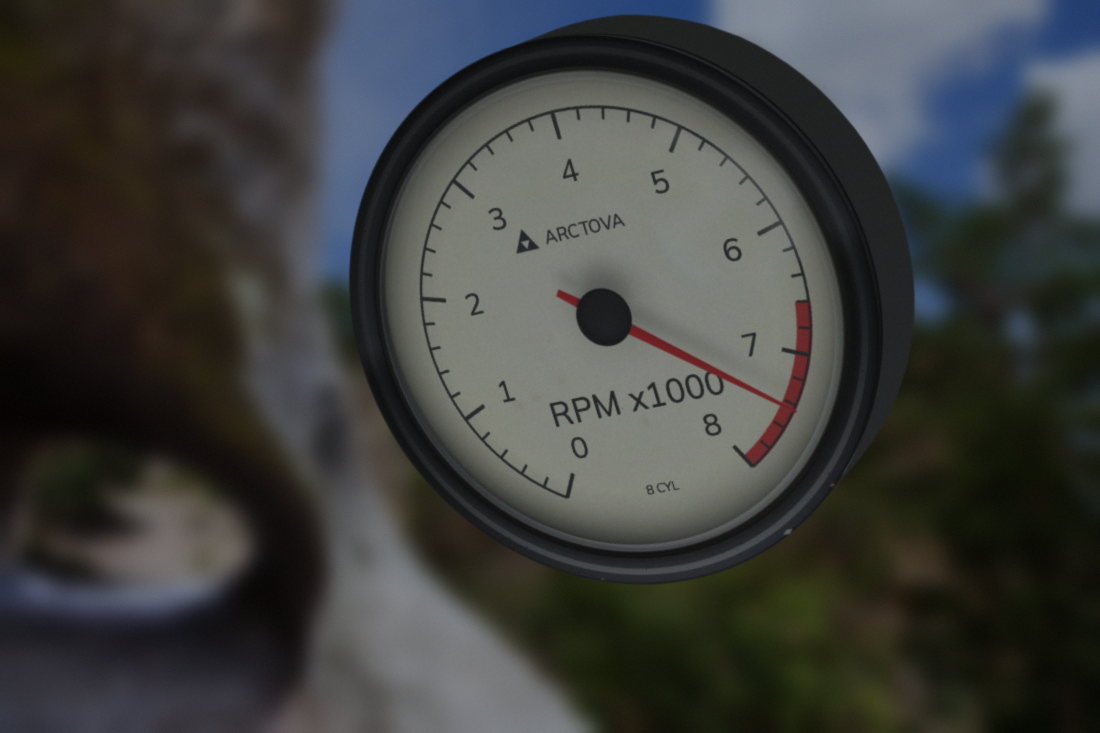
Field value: 7400
